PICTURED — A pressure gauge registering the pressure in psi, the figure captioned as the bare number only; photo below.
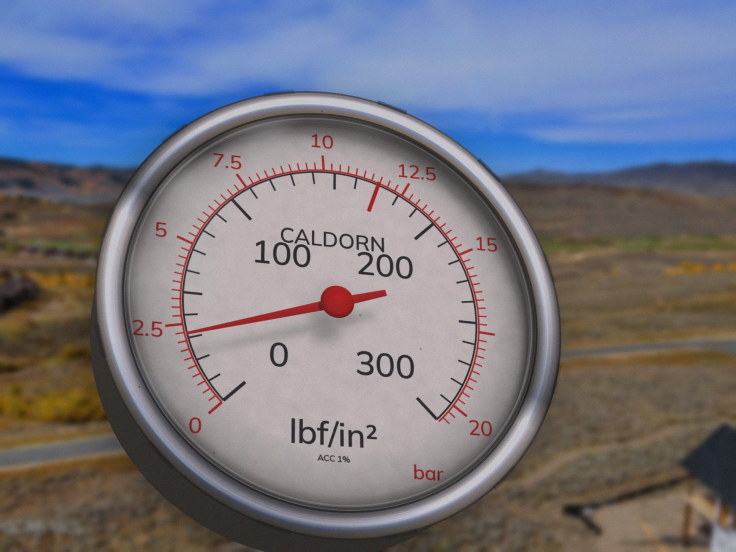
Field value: 30
